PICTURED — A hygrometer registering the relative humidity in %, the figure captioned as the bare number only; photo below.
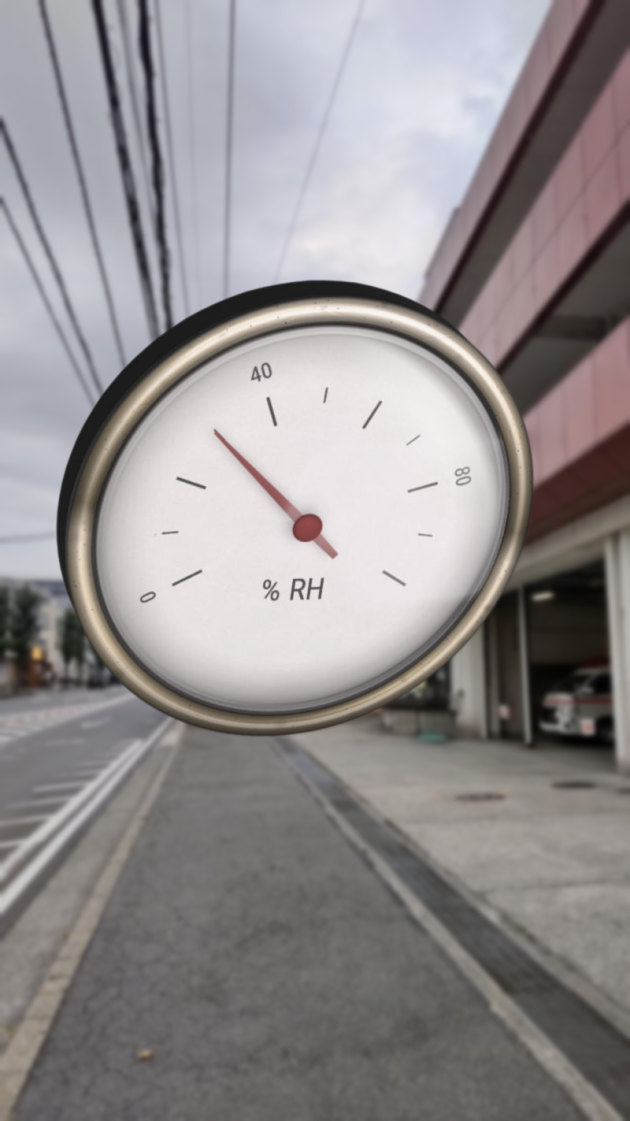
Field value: 30
